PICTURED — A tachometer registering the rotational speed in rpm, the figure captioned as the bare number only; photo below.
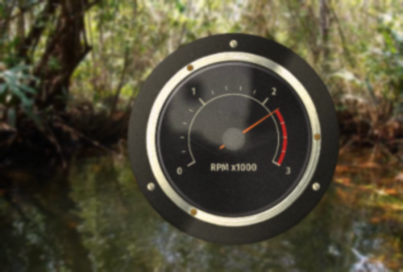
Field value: 2200
